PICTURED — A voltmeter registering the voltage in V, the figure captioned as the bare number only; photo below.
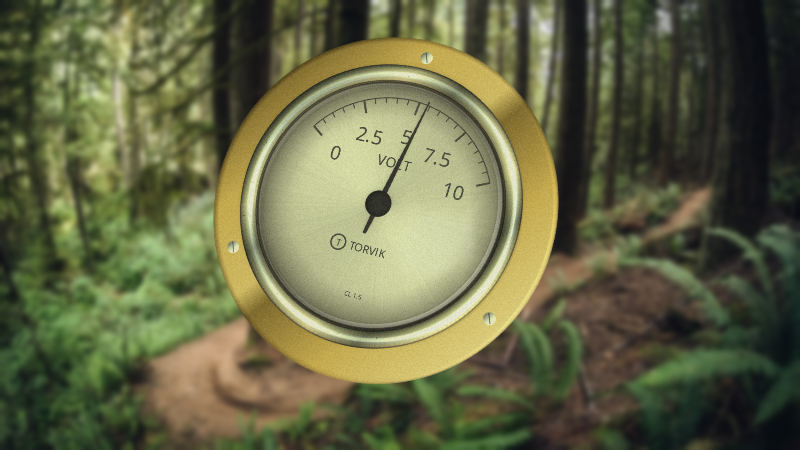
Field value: 5.5
